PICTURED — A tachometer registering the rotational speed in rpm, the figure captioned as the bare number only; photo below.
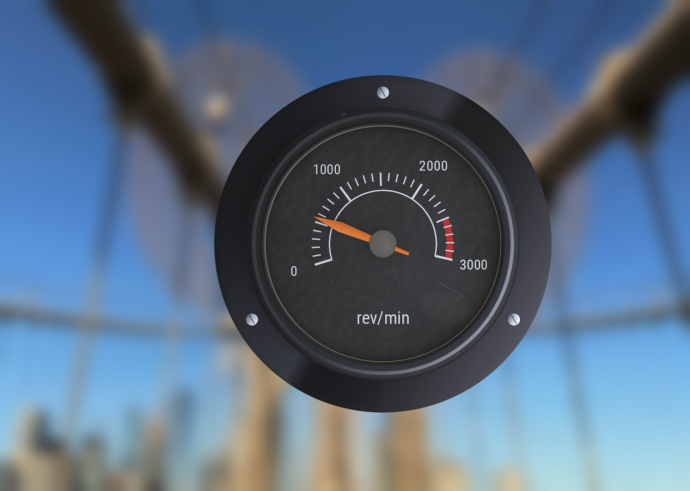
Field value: 550
